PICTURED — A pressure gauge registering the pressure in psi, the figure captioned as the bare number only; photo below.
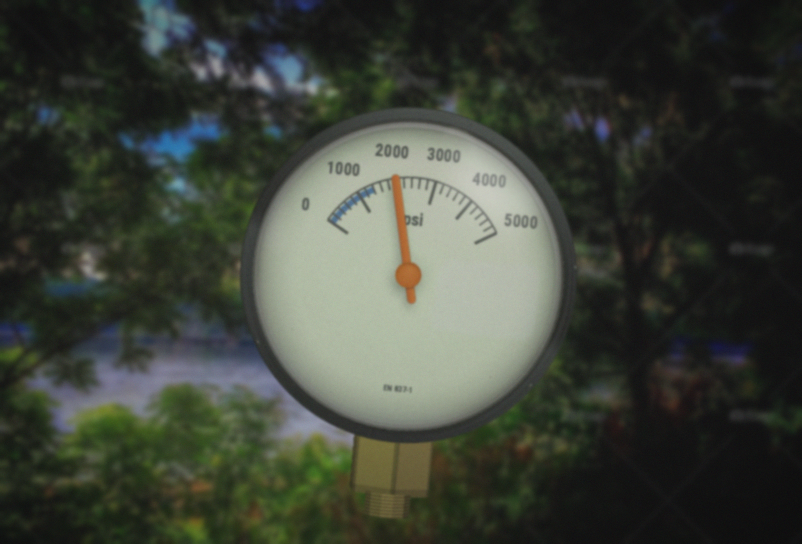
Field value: 2000
